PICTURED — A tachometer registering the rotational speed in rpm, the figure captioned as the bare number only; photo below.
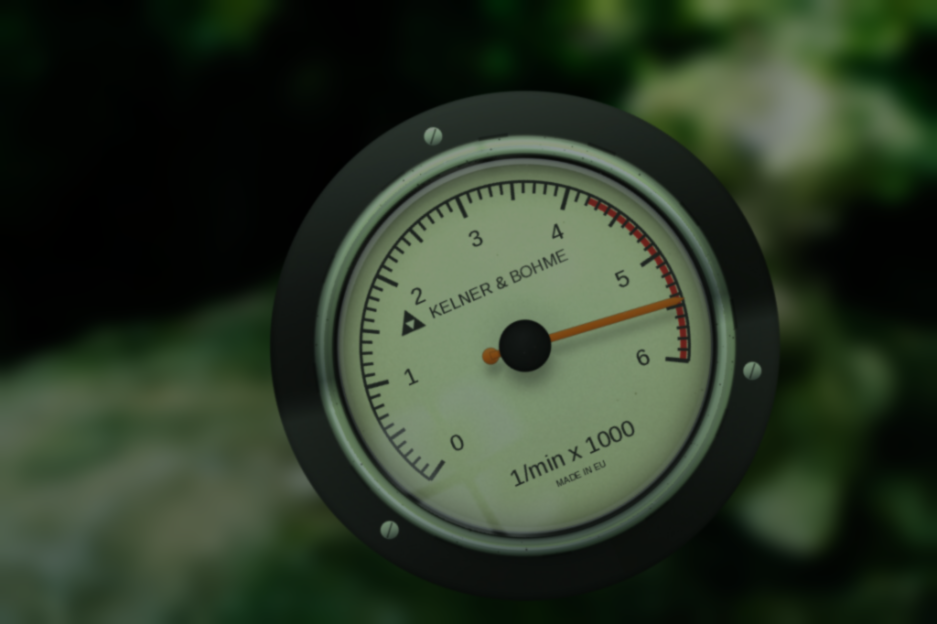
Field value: 5450
